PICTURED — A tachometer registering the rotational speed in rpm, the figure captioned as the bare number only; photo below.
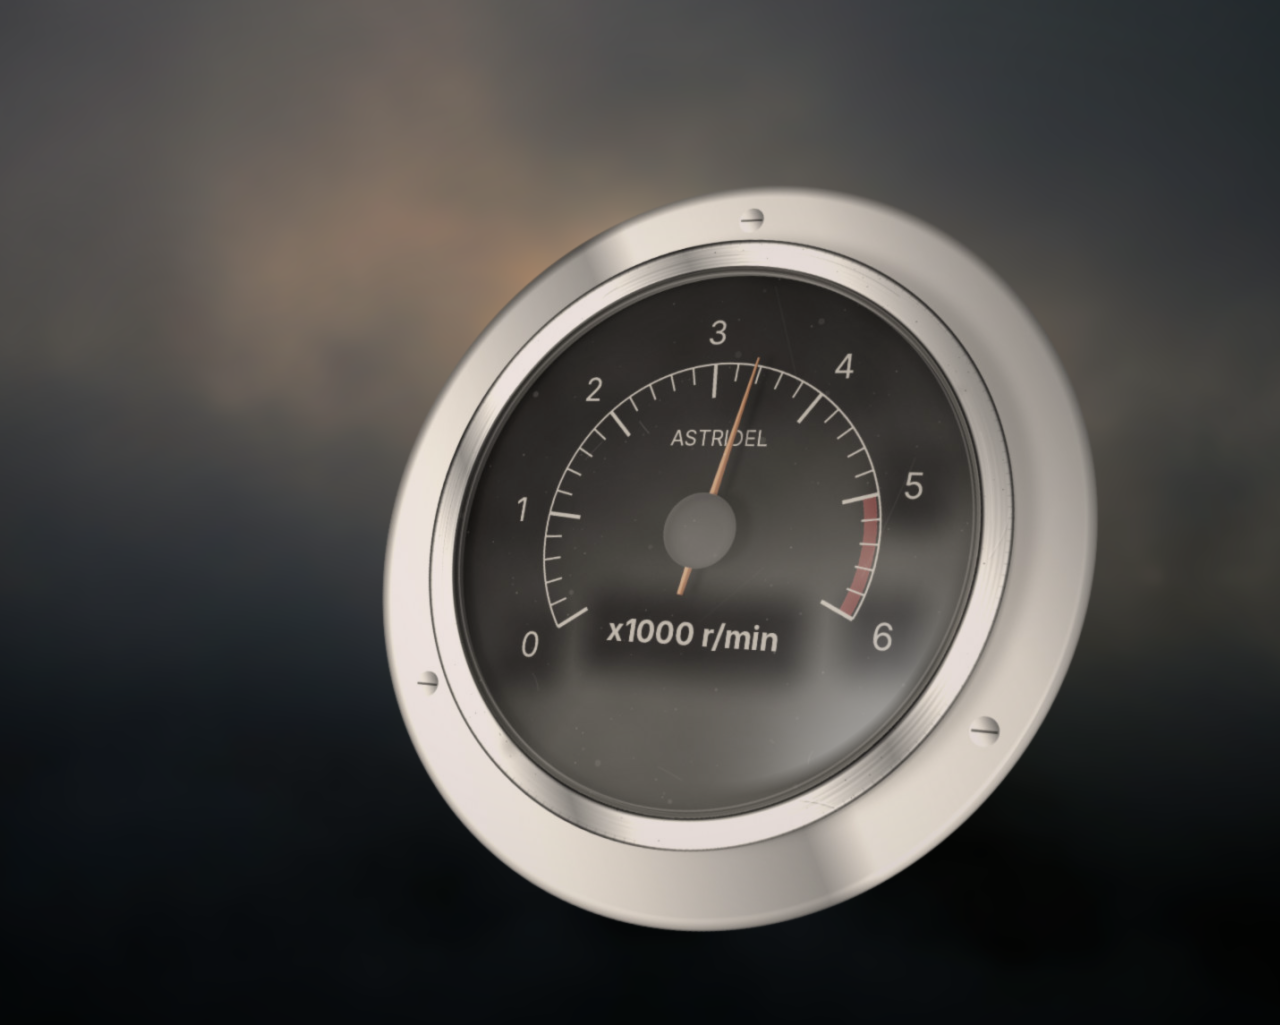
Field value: 3400
